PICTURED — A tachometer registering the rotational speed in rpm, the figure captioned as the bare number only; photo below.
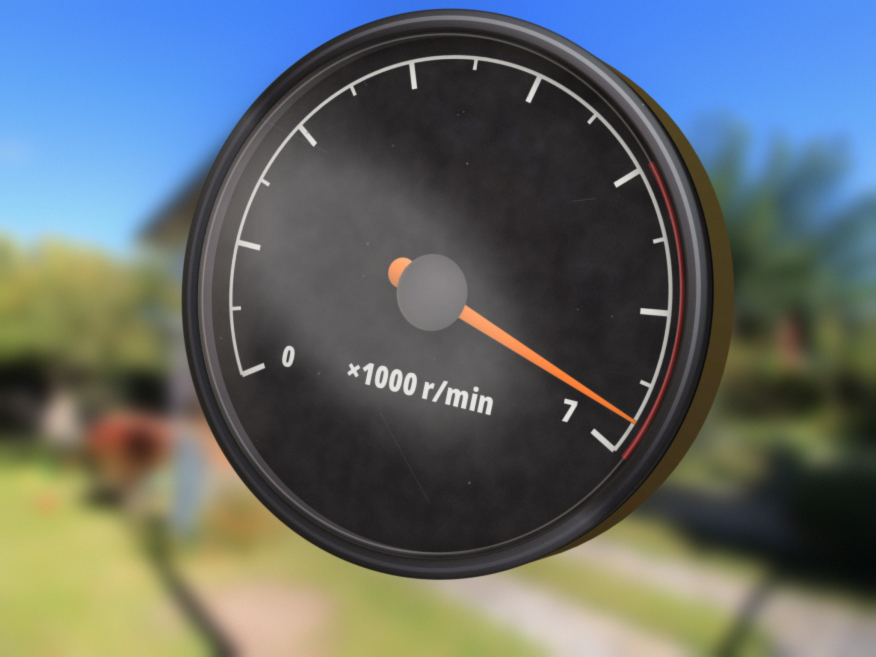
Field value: 6750
